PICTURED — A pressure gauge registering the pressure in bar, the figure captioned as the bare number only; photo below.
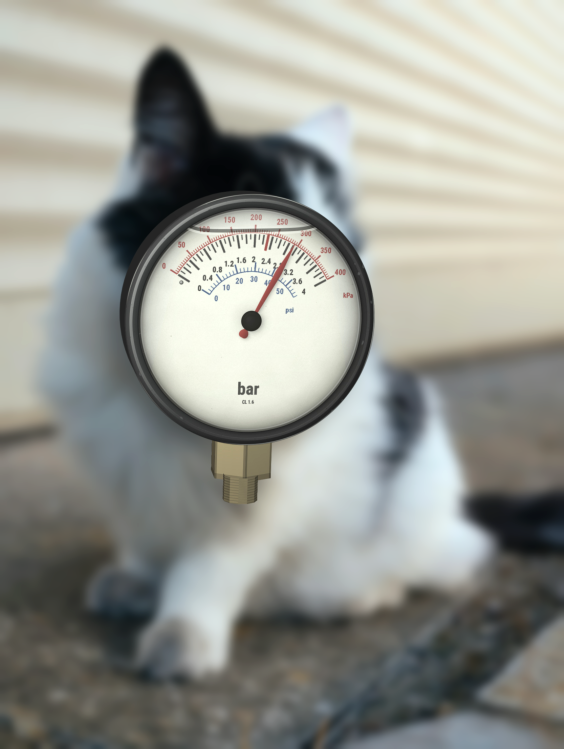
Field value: 2.9
